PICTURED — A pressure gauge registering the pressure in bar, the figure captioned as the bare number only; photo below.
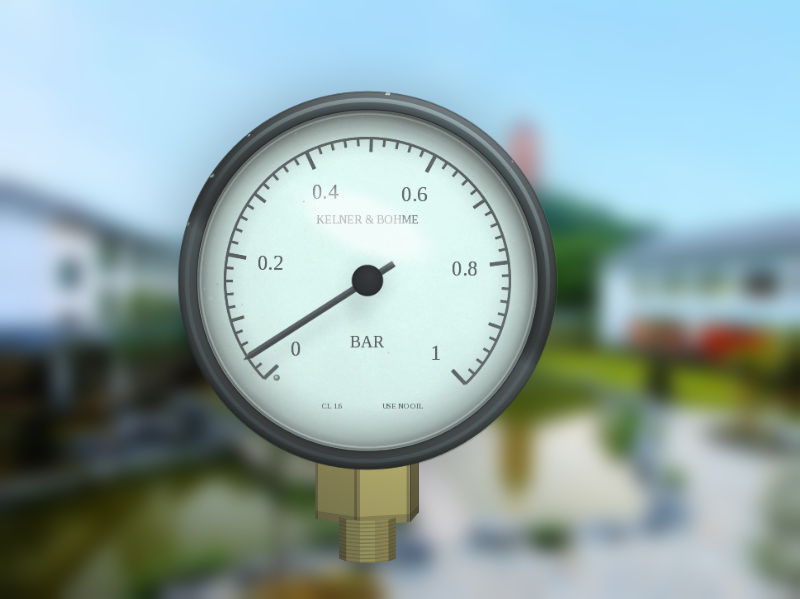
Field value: 0.04
